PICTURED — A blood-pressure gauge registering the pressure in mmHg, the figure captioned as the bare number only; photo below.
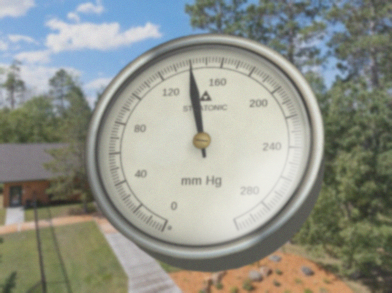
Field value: 140
